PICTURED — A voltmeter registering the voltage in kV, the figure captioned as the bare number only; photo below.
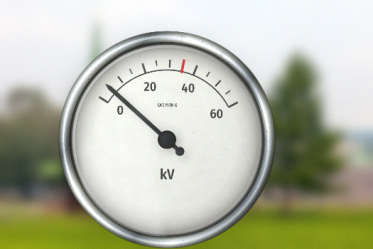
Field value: 5
